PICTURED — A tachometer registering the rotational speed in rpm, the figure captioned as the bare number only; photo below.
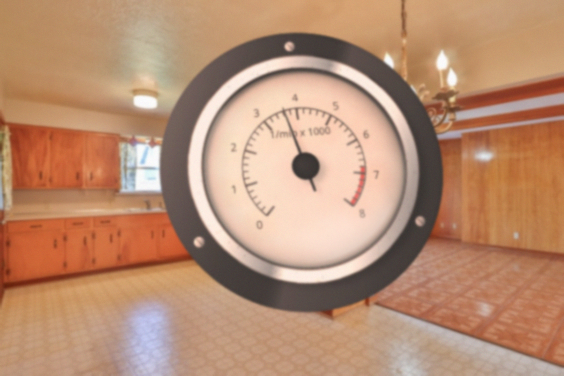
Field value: 3600
